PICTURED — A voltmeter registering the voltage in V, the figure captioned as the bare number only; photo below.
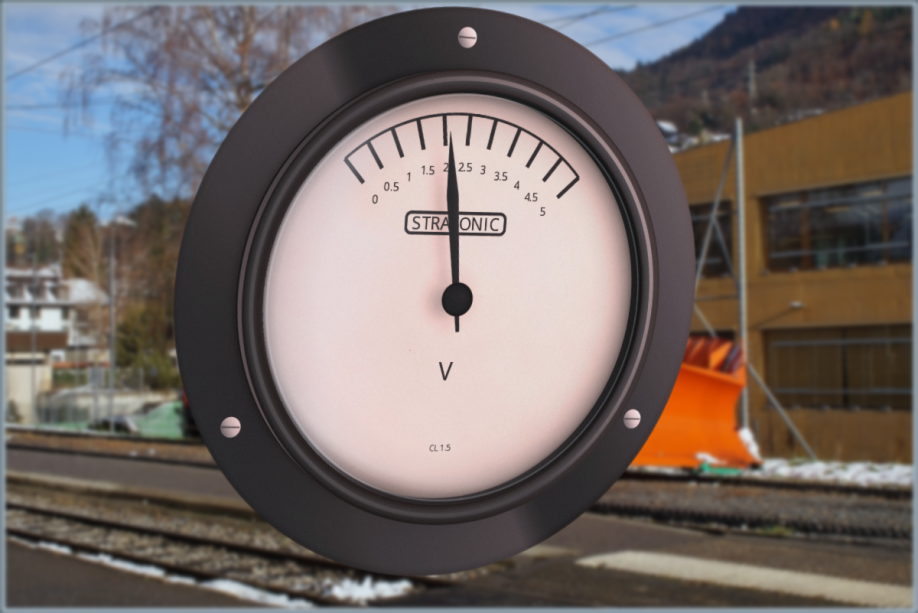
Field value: 2
